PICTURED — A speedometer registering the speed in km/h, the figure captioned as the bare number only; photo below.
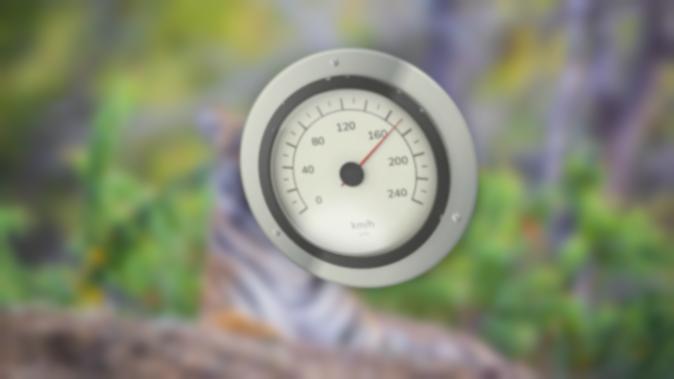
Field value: 170
